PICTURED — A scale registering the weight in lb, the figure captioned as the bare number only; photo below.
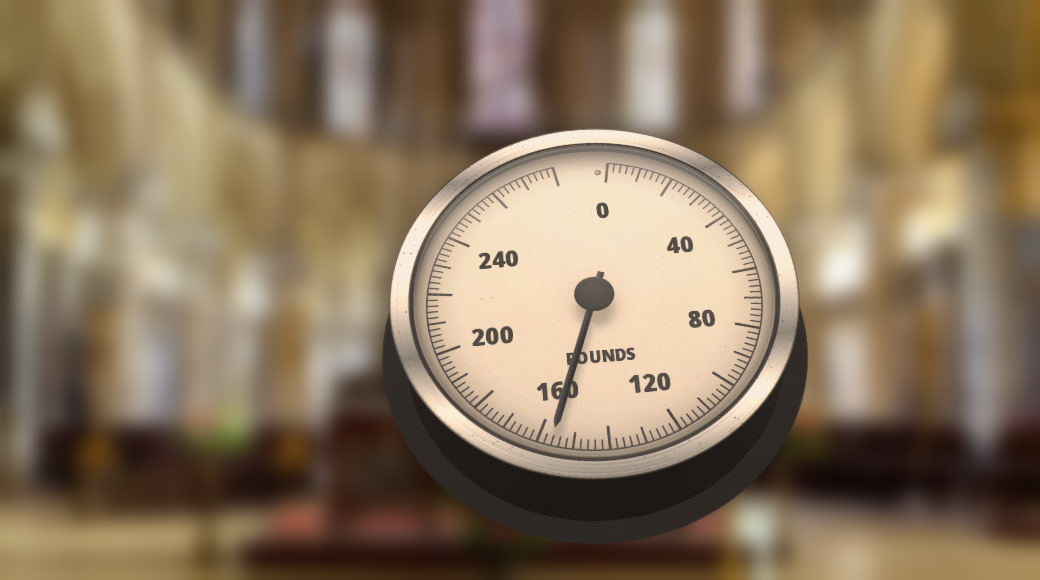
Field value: 156
